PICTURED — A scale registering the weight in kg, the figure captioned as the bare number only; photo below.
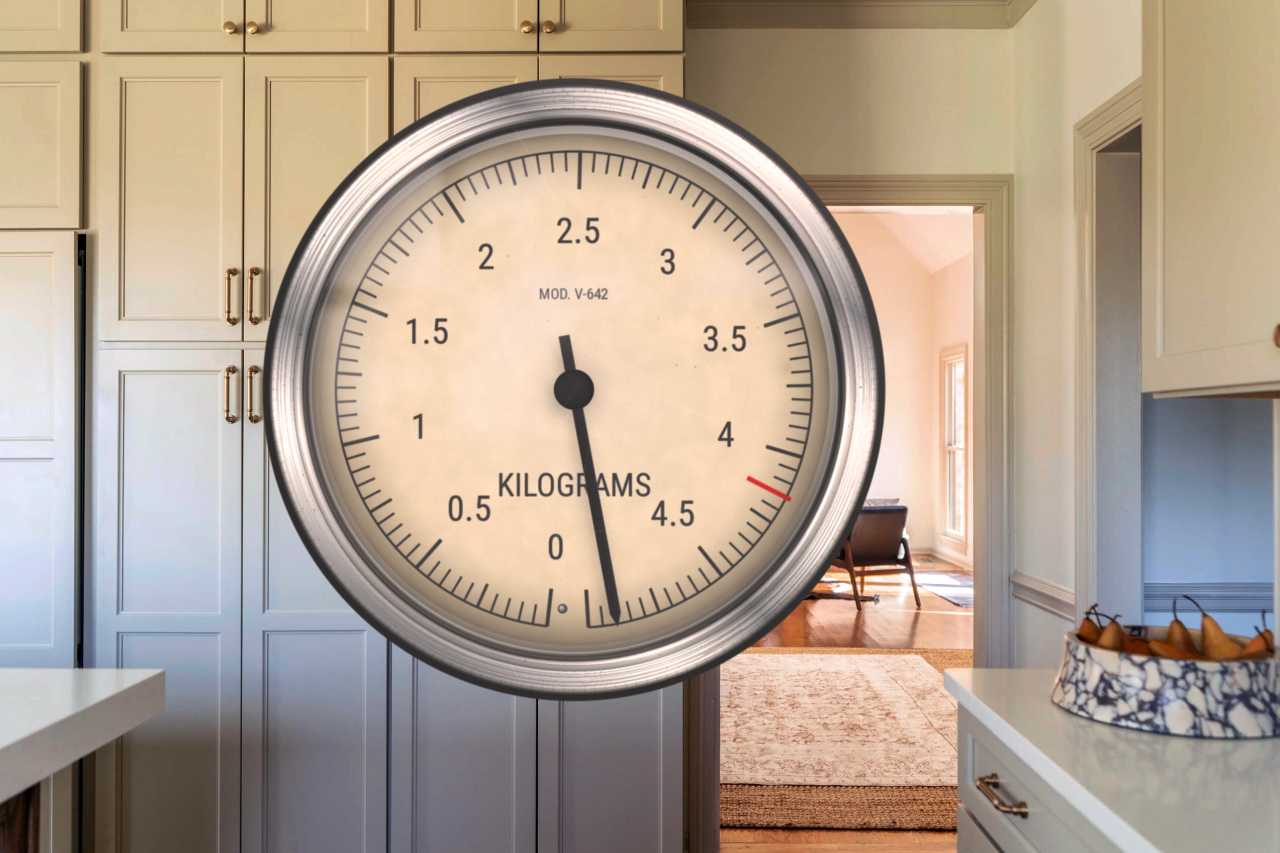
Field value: 4.9
